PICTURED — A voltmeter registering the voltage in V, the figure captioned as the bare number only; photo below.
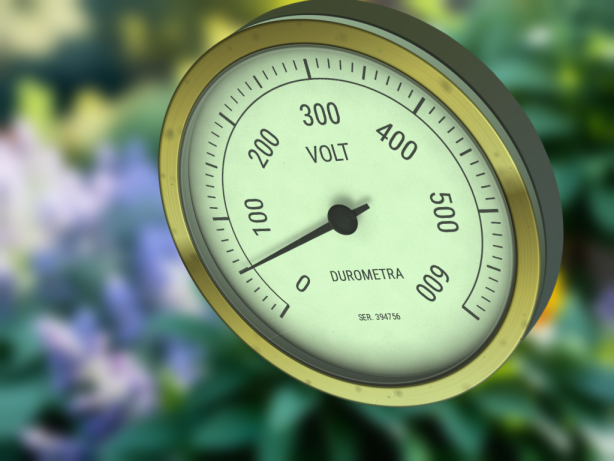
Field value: 50
